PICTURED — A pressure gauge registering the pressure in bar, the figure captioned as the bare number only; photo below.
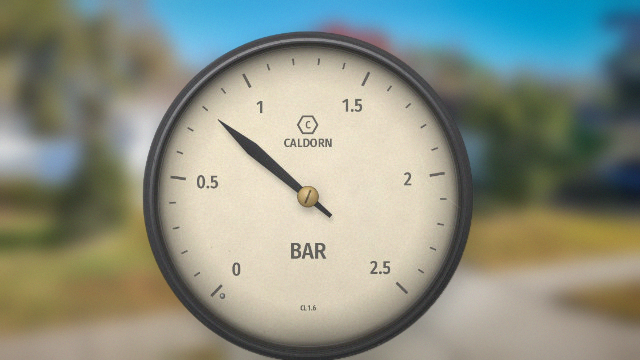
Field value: 0.8
